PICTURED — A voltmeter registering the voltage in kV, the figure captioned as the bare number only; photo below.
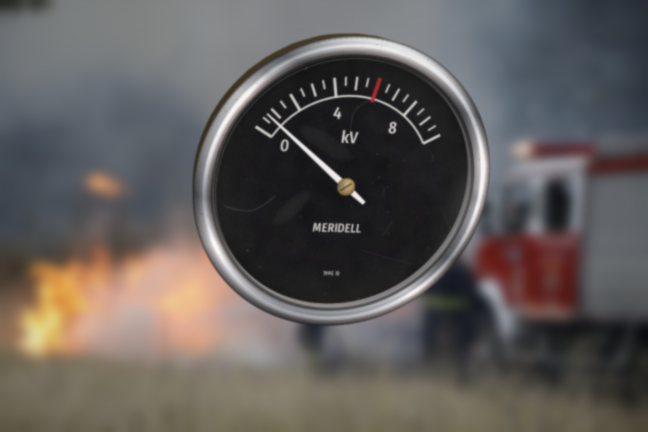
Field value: 0.75
